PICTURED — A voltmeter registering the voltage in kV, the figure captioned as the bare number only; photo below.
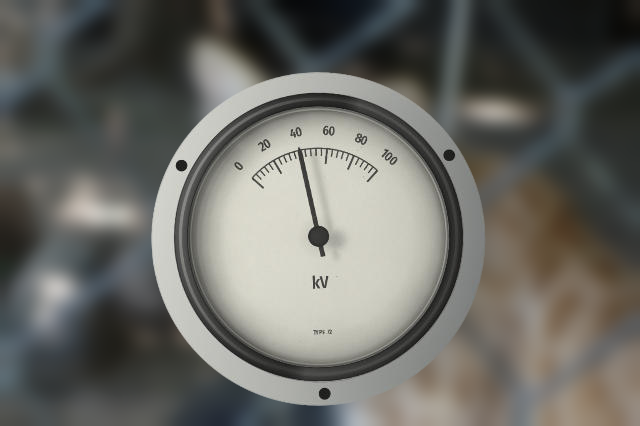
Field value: 40
